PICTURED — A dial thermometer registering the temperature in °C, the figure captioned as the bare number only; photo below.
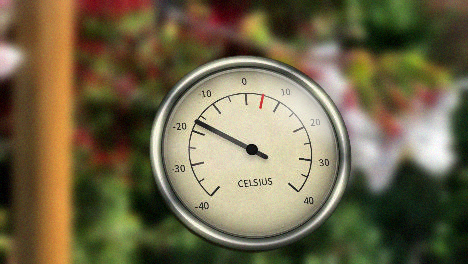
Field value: -17.5
